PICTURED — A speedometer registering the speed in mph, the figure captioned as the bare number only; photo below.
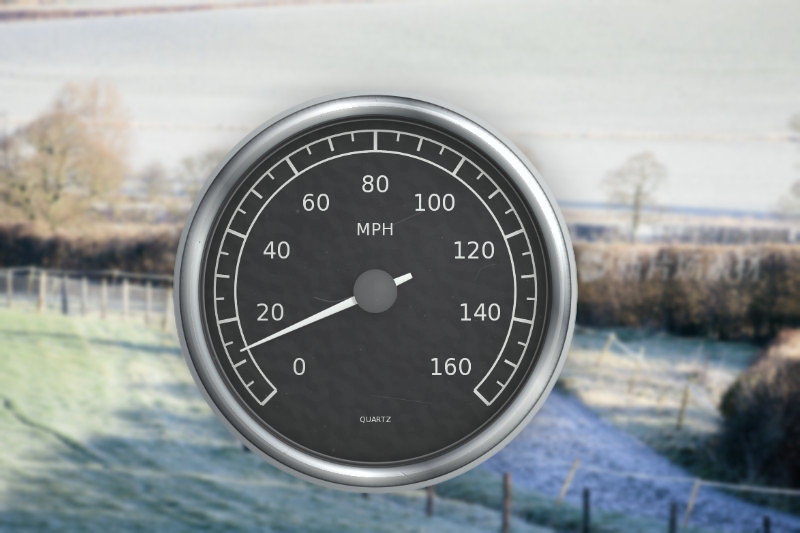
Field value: 12.5
